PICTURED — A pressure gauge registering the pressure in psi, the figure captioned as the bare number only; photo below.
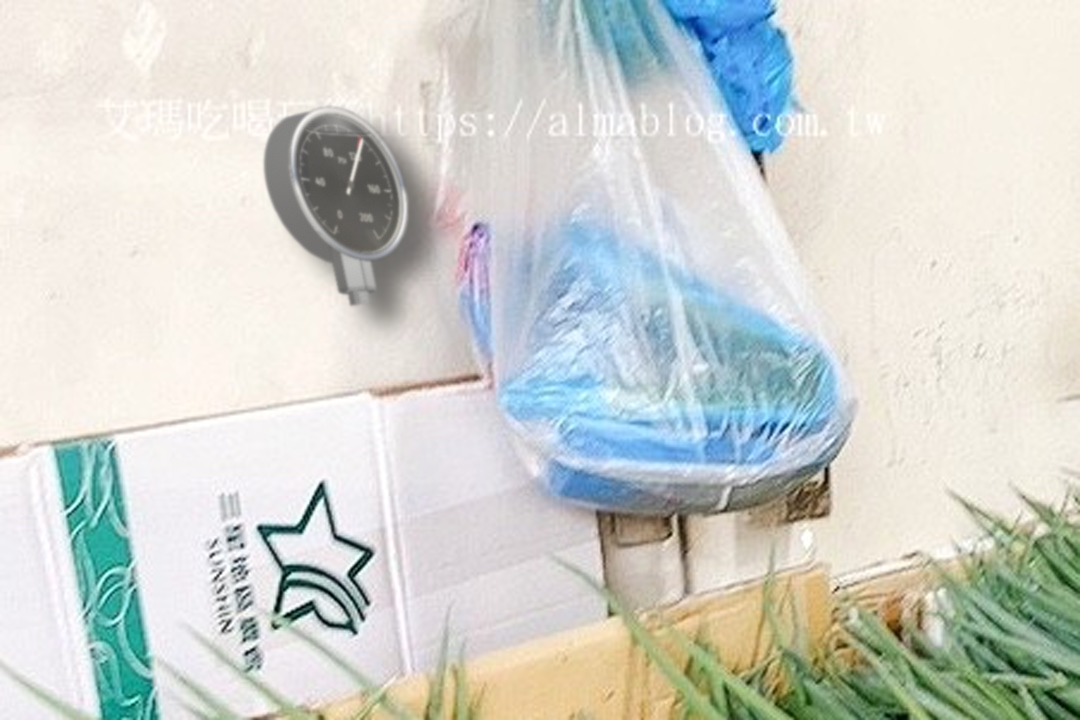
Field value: 120
